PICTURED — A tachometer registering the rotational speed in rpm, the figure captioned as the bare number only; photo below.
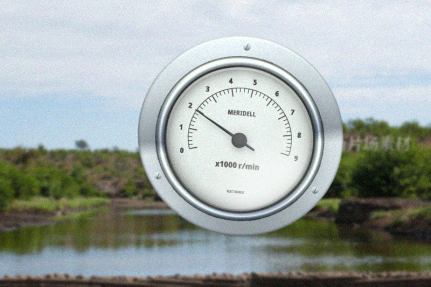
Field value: 2000
